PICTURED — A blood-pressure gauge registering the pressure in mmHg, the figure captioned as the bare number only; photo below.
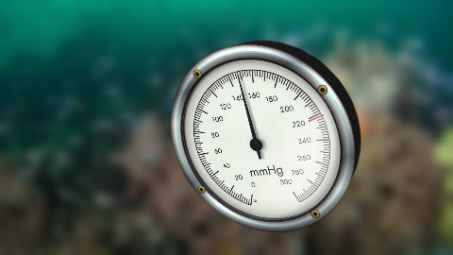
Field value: 150
